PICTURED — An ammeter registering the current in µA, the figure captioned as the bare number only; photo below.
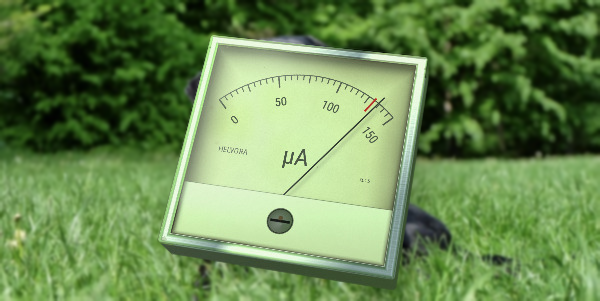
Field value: 135
